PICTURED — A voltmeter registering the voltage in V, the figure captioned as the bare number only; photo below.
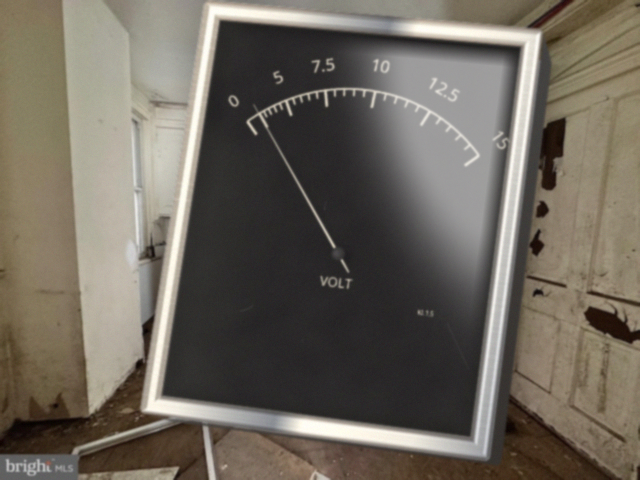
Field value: 2.5
